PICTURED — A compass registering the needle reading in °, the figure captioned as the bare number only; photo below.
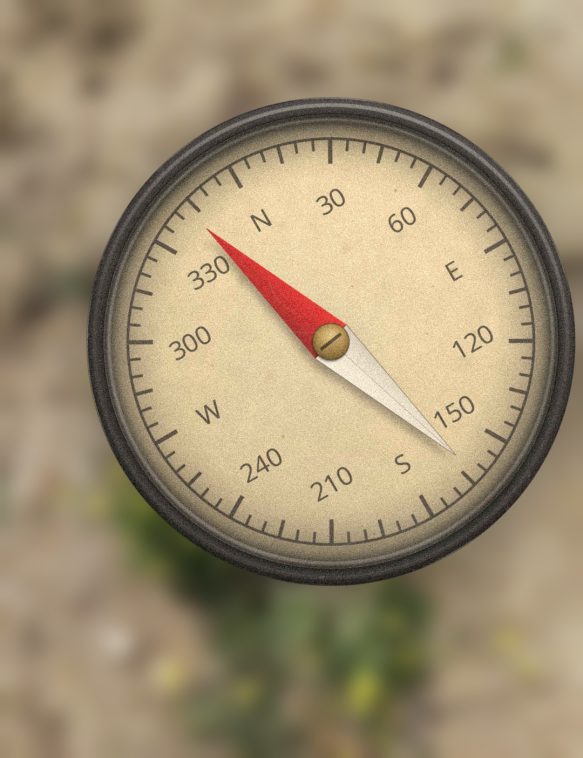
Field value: 342.5
